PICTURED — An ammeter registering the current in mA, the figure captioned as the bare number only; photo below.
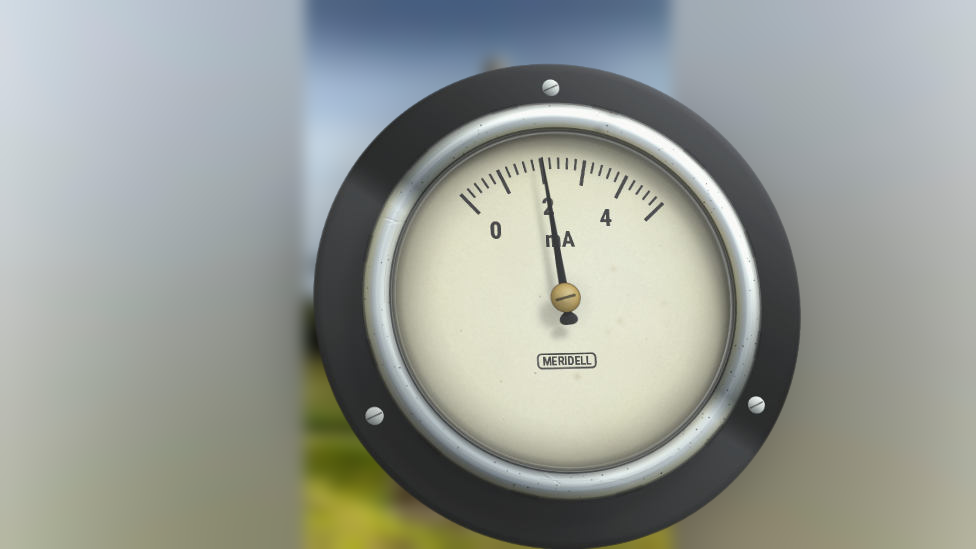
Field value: 2
